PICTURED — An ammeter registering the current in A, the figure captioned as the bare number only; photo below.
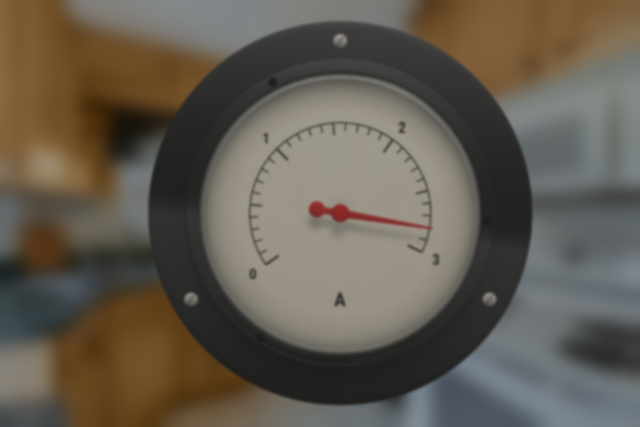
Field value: 2.8
